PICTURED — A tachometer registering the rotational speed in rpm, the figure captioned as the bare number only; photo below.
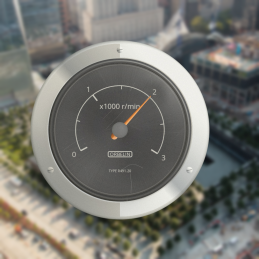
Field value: 2000
